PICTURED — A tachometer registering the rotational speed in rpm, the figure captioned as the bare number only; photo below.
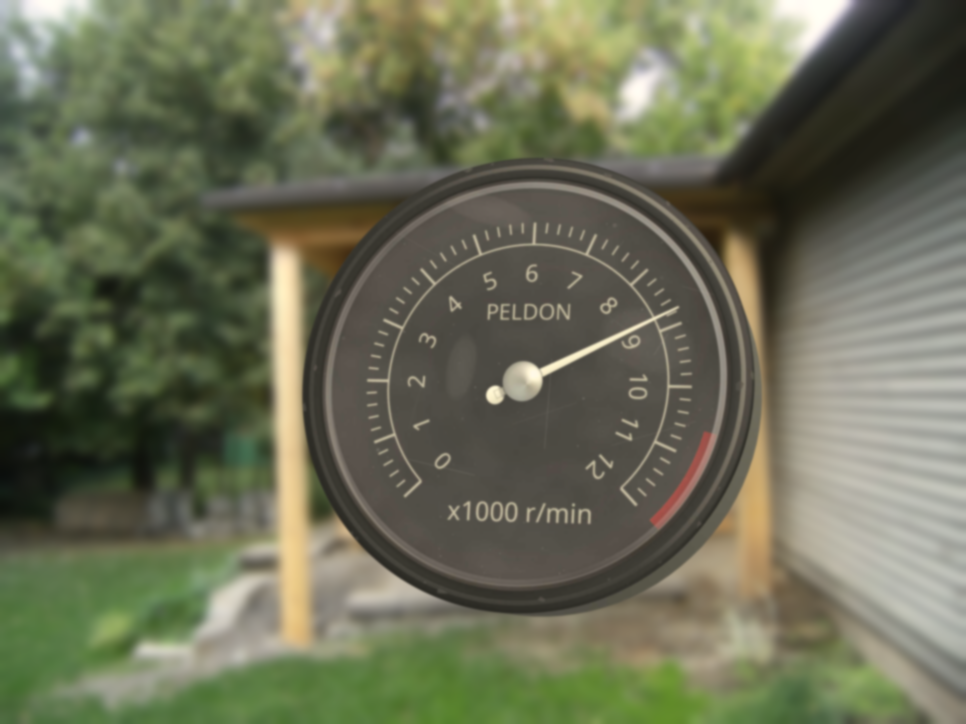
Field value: 8800
